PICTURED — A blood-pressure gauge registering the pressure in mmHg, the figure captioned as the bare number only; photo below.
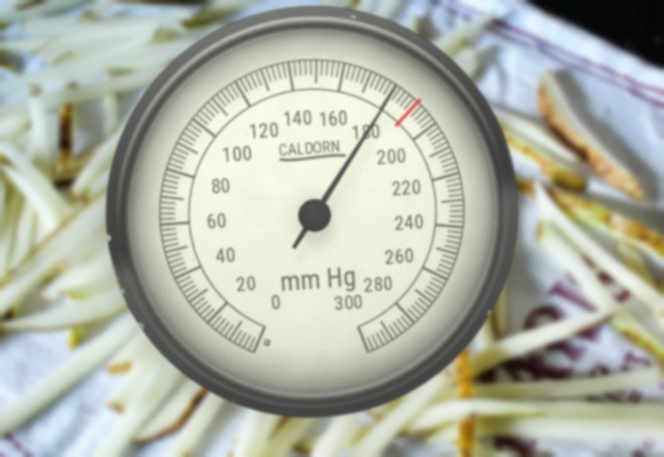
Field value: 180
